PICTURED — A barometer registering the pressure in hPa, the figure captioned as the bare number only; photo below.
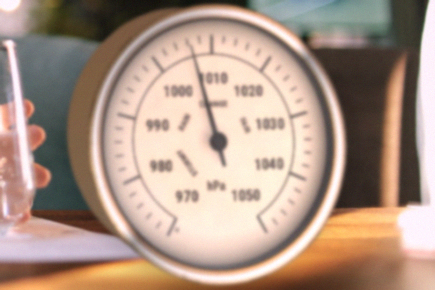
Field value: 1006
